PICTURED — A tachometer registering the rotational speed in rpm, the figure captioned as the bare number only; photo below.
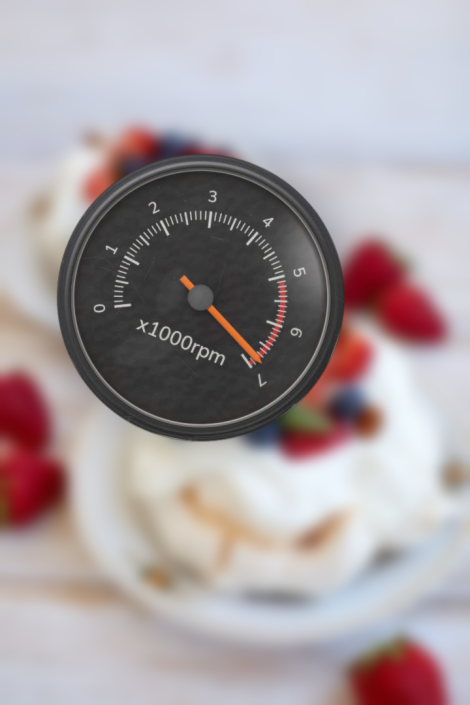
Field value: 6800
